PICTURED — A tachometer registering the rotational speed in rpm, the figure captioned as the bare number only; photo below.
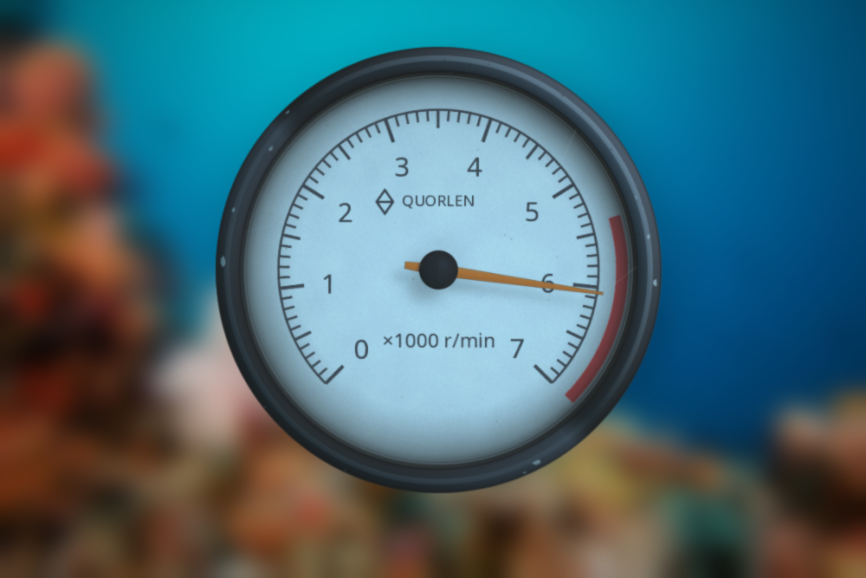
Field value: 6050
